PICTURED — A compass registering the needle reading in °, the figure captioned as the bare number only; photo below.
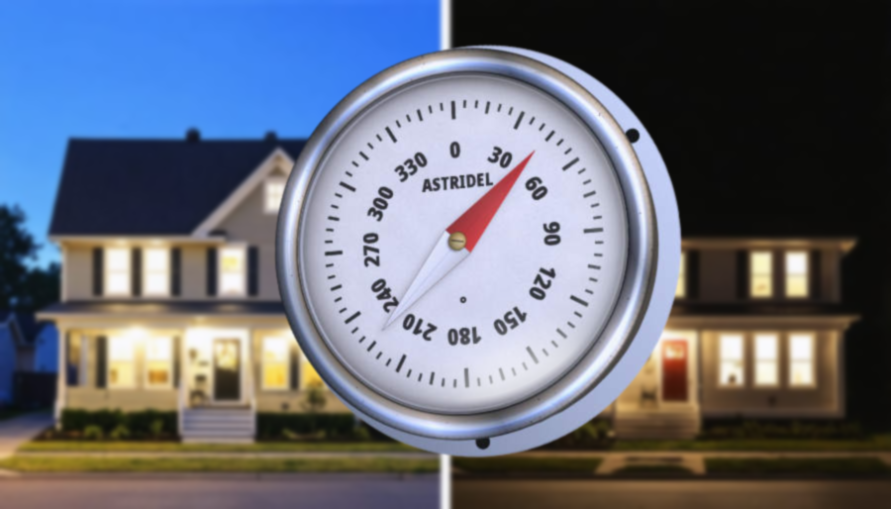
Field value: 45
